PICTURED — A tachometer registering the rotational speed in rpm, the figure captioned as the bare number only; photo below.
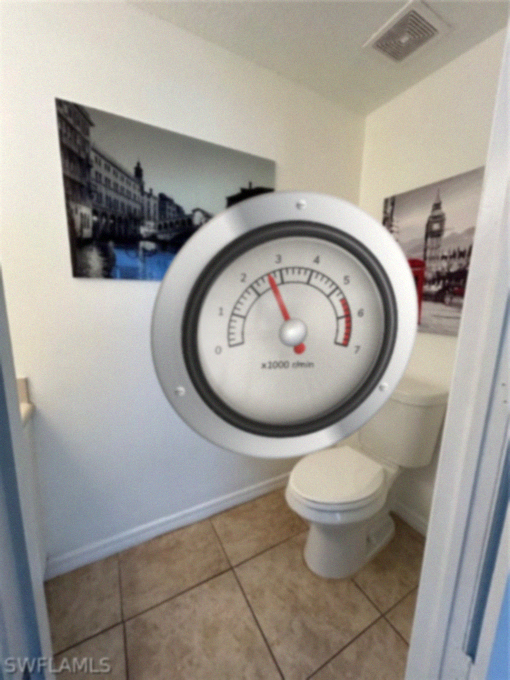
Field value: 2600
